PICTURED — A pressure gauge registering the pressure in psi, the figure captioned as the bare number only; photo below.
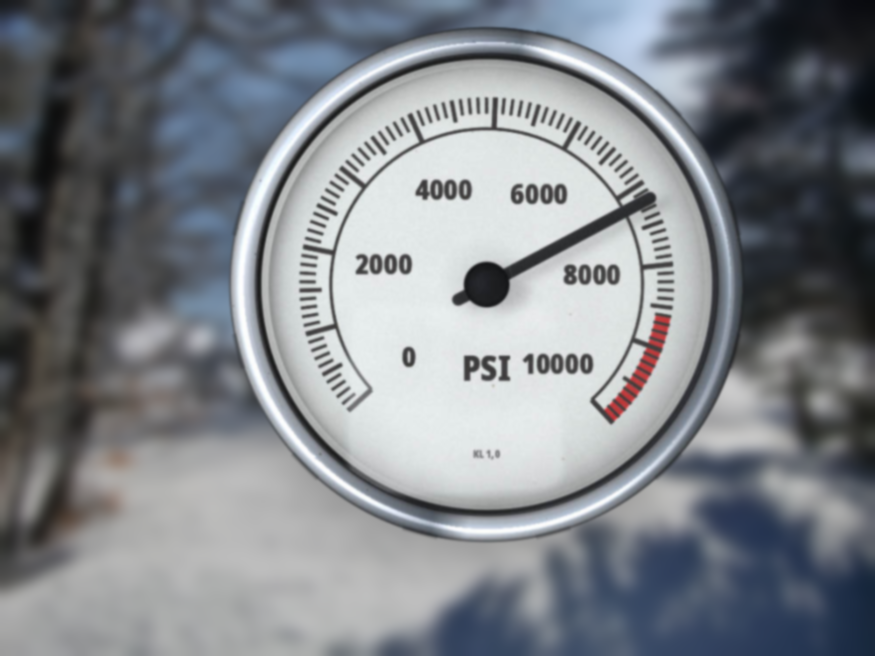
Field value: 7200
